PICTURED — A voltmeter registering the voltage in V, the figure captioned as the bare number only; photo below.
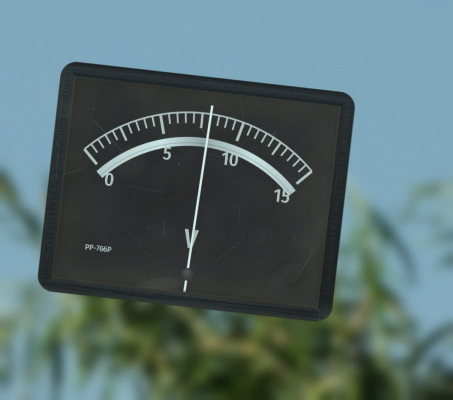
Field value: 8
